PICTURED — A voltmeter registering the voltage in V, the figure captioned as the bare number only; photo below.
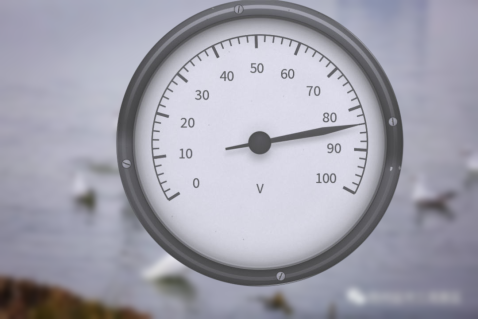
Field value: 84
